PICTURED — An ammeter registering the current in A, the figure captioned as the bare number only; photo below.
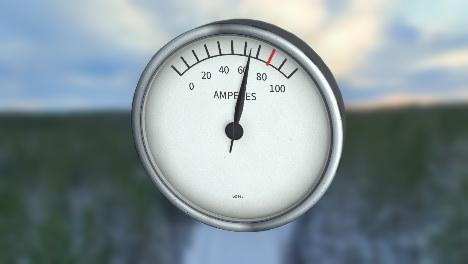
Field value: 65
